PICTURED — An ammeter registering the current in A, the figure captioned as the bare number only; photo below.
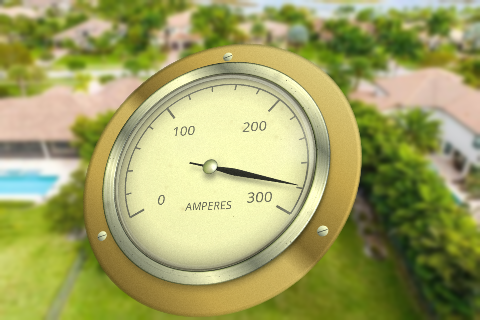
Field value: 280
